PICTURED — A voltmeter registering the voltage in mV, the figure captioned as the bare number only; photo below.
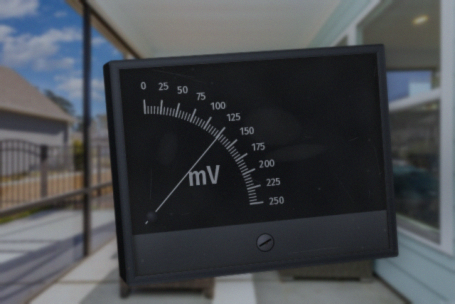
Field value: 125
